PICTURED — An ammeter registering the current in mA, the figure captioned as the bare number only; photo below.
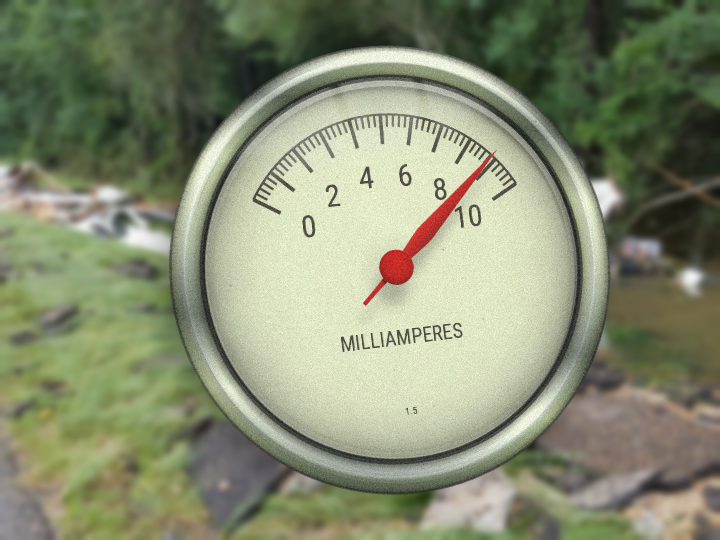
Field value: 8.8
